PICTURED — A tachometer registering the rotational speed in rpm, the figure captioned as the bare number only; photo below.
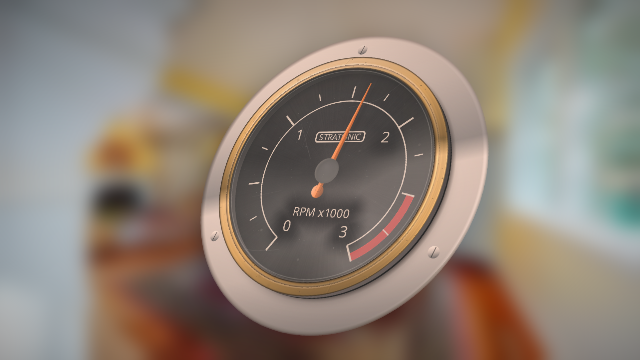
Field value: 1625
